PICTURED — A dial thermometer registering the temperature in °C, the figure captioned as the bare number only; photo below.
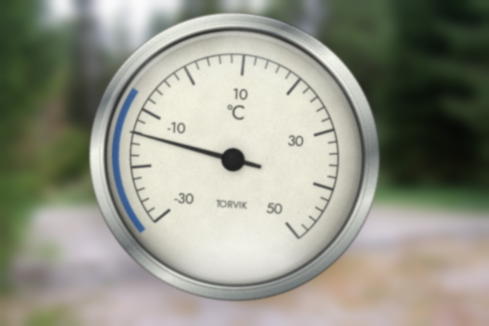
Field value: -14
